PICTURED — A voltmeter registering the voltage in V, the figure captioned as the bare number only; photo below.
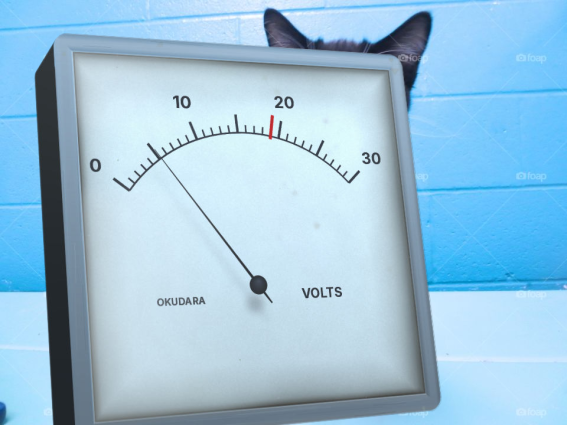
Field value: 5
